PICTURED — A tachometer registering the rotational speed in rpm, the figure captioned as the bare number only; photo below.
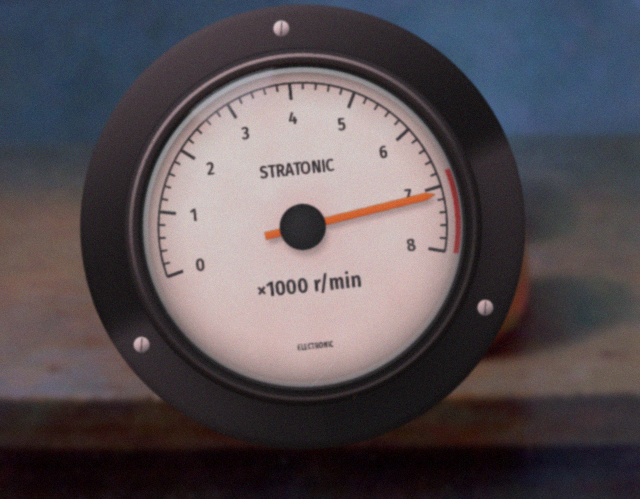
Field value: 7100
